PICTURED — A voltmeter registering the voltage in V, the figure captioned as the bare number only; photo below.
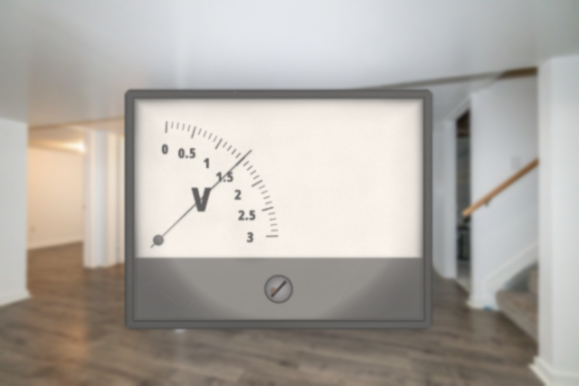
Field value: 1.5
